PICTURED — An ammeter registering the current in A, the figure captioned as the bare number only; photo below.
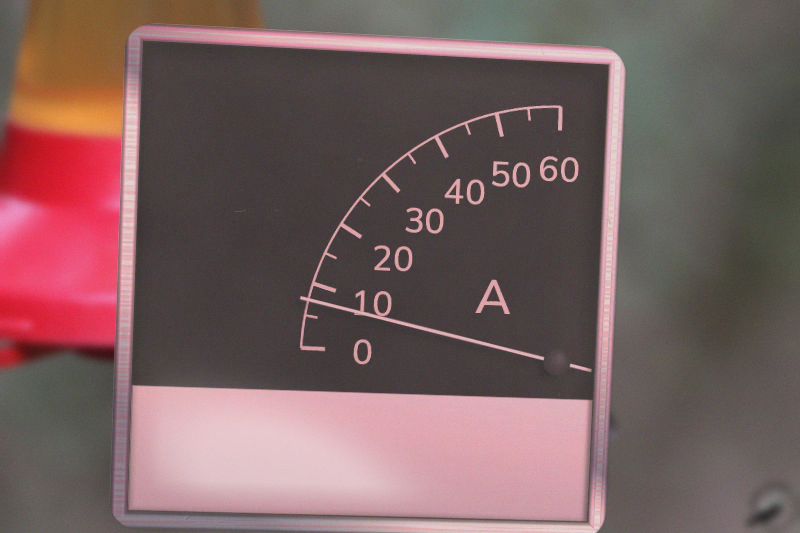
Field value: 7.5
